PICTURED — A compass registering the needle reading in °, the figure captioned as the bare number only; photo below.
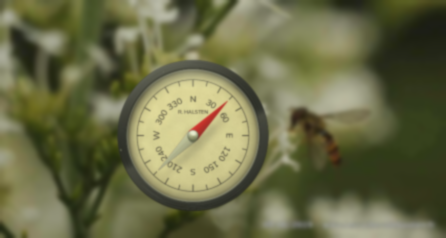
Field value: 45
